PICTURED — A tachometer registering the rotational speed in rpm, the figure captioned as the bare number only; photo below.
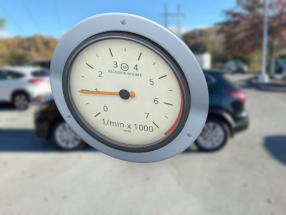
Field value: 1000
